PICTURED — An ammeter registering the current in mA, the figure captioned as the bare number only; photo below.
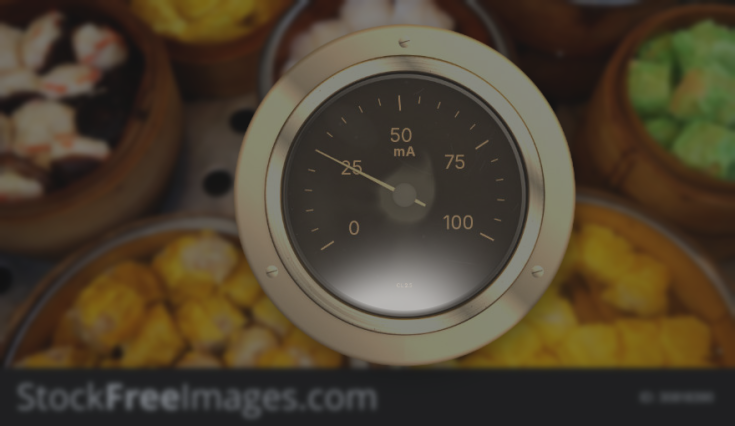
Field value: 25
